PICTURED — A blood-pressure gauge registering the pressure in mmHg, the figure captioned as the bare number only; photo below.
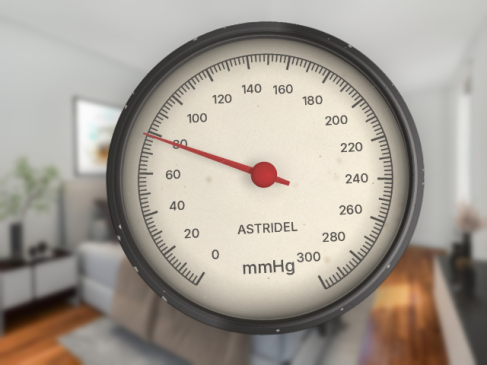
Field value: 78
